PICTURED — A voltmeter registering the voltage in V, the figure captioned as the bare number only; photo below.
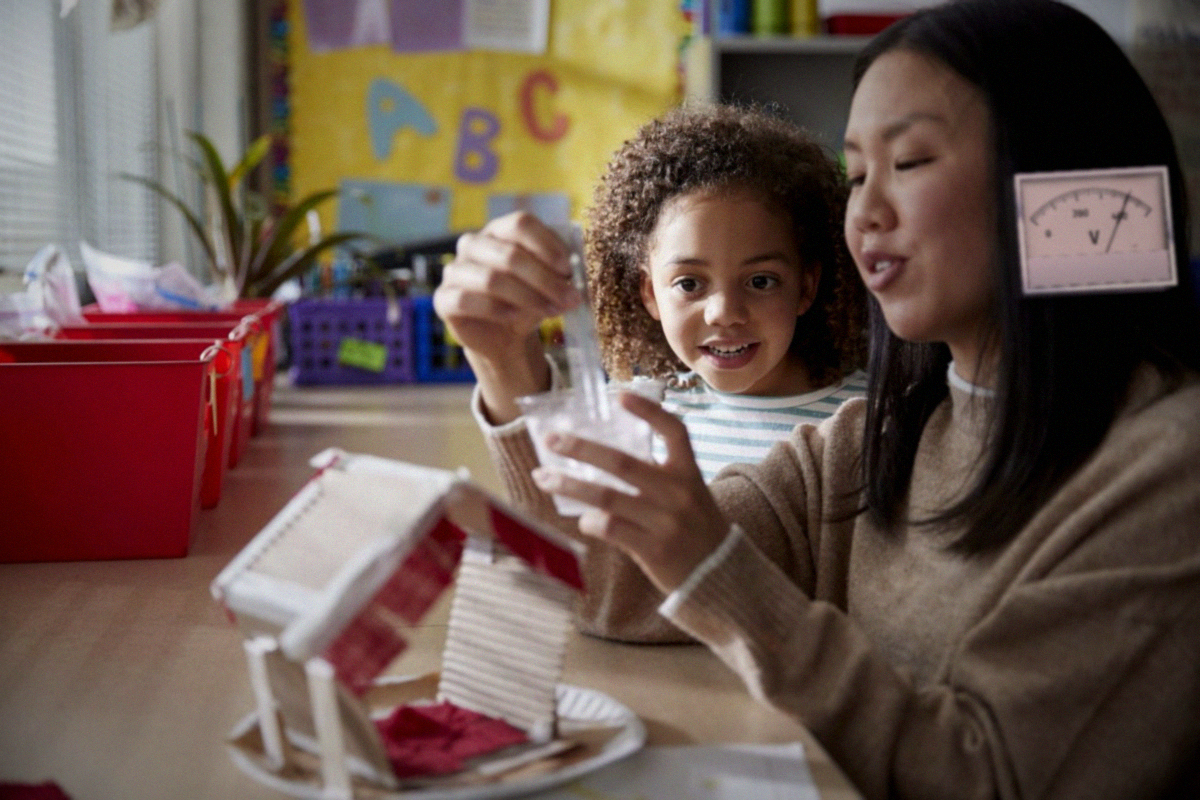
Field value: 400
